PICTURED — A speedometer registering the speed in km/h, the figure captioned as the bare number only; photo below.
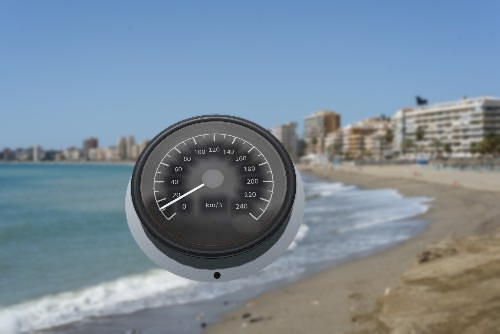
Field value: 10
